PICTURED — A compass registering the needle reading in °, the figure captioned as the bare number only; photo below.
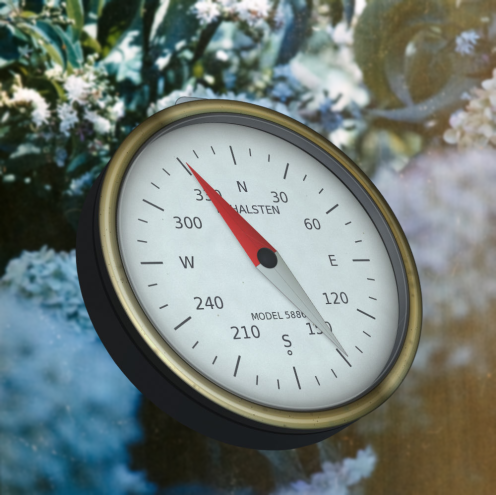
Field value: 330
